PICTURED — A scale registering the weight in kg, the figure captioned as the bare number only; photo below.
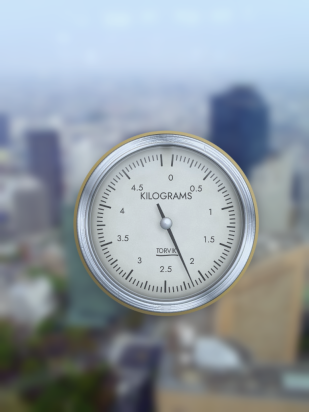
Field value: 2.15
